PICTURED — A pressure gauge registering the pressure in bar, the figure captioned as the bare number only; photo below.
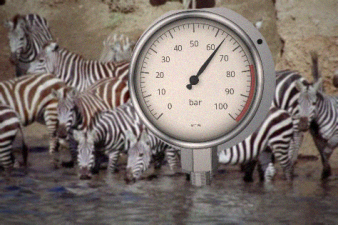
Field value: 64
